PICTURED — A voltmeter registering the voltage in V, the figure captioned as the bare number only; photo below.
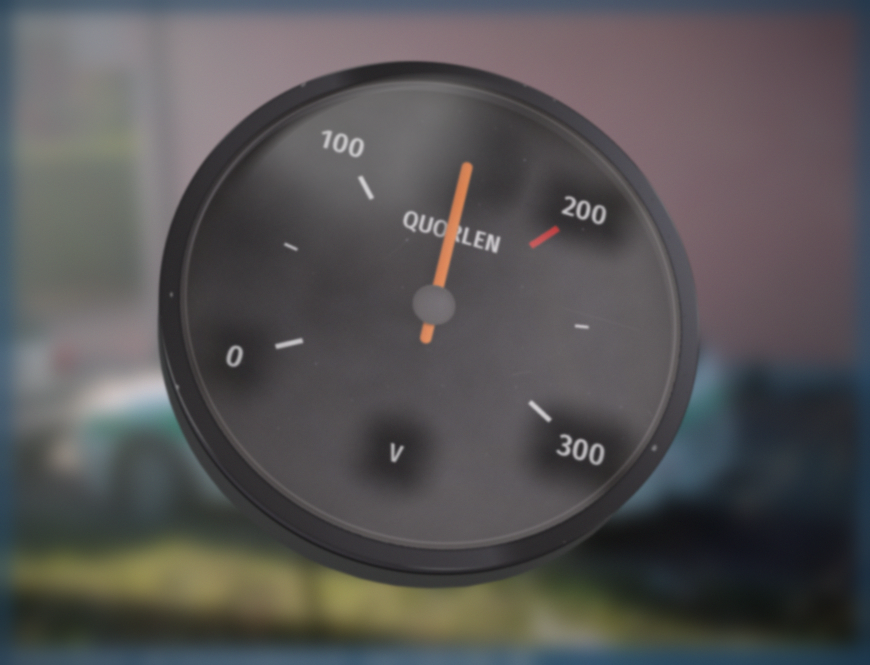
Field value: 150
